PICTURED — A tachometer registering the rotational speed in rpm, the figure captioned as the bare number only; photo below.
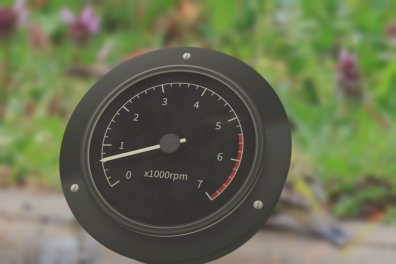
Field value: 600
